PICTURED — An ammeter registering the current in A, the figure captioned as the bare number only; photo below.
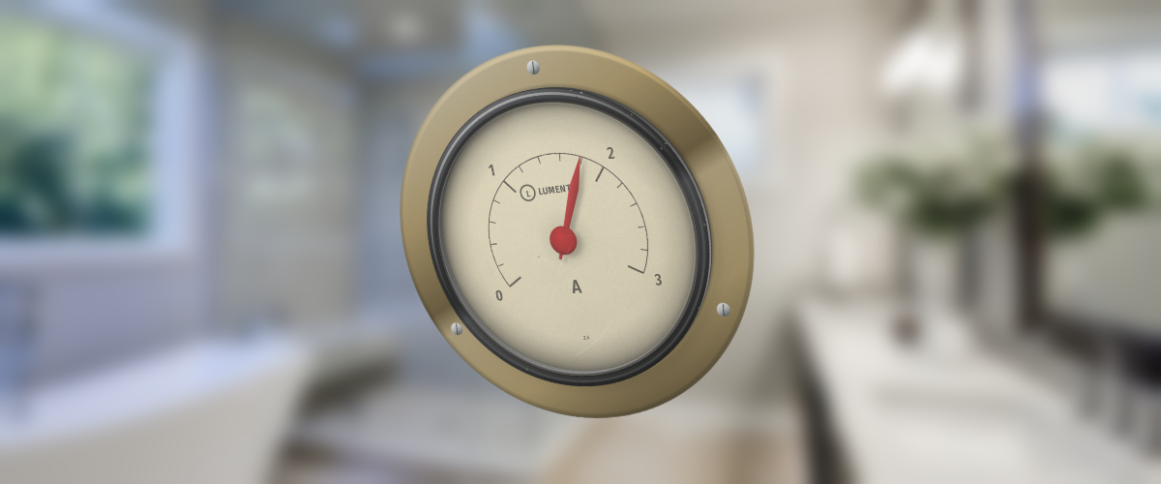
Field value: 1.8
